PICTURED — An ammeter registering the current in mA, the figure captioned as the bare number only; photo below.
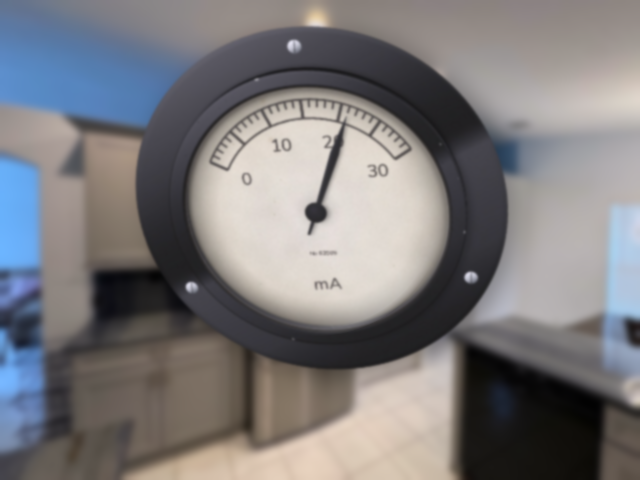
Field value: 21
